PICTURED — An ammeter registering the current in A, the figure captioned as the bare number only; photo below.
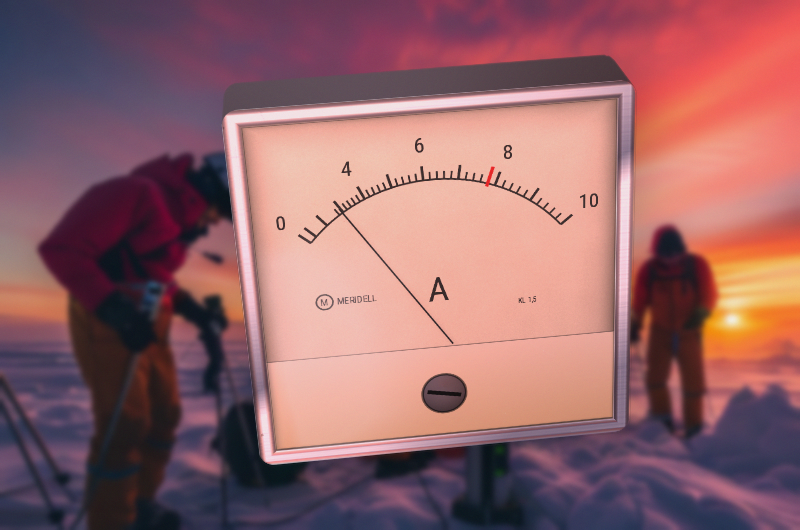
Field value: 3
